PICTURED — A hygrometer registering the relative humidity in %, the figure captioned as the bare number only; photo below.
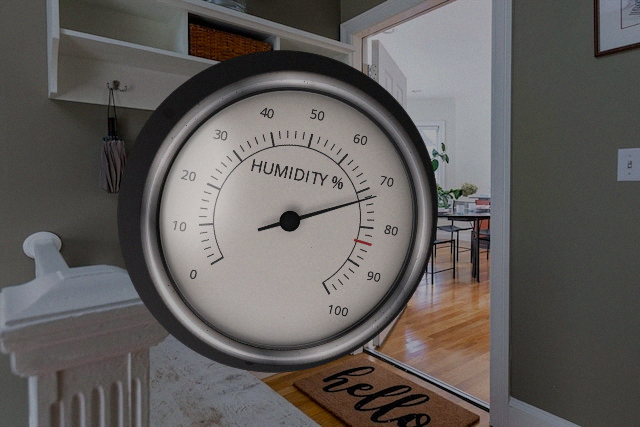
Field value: 72
